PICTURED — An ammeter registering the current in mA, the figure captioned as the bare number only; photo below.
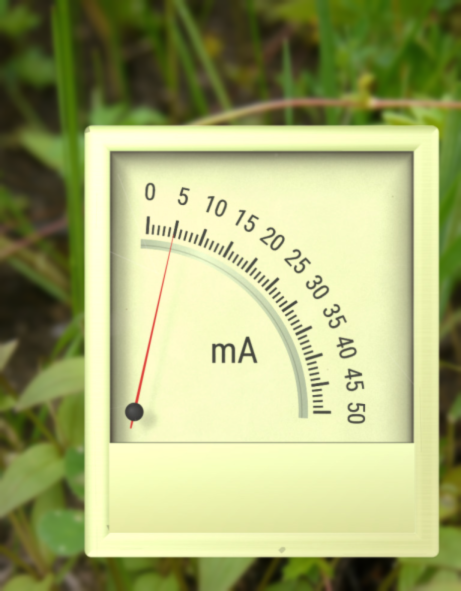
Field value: 5
